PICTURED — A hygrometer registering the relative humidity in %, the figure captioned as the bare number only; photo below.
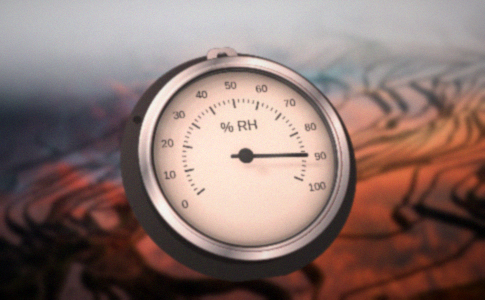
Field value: 90
